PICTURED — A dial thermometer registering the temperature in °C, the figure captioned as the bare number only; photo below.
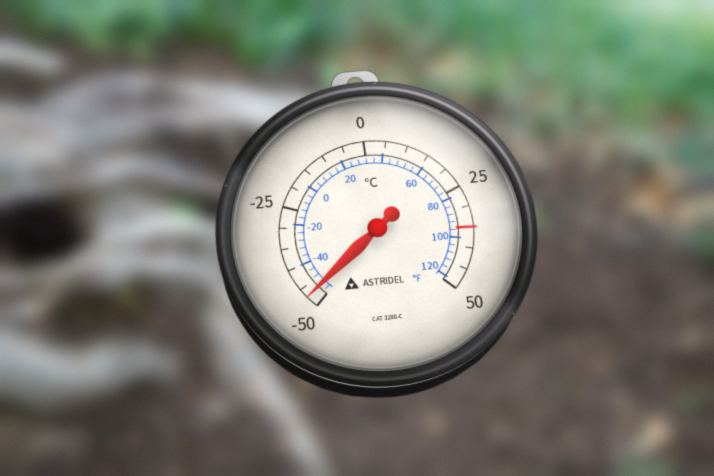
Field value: -47.5
